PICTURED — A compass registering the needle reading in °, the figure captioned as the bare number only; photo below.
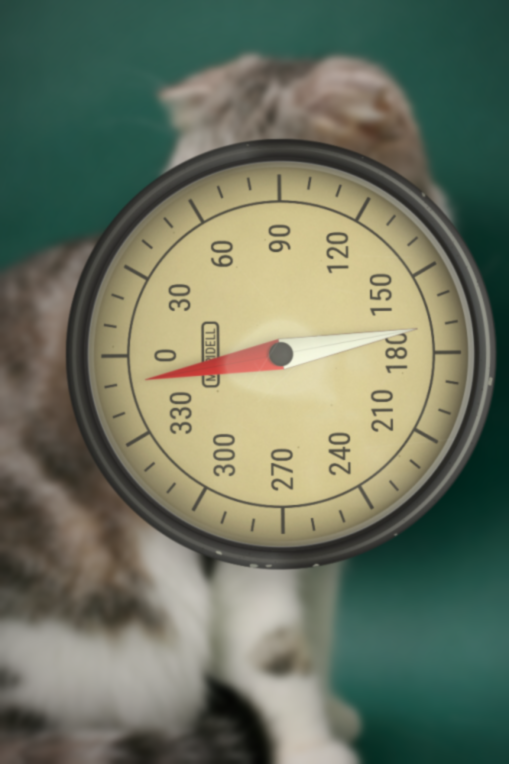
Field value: 350
